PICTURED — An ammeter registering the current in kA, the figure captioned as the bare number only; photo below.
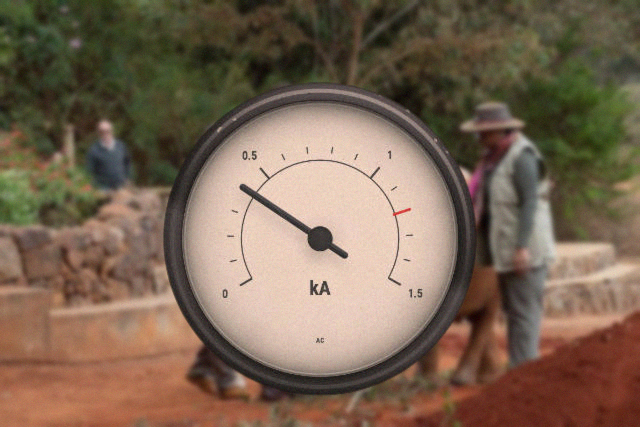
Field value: 0.4
